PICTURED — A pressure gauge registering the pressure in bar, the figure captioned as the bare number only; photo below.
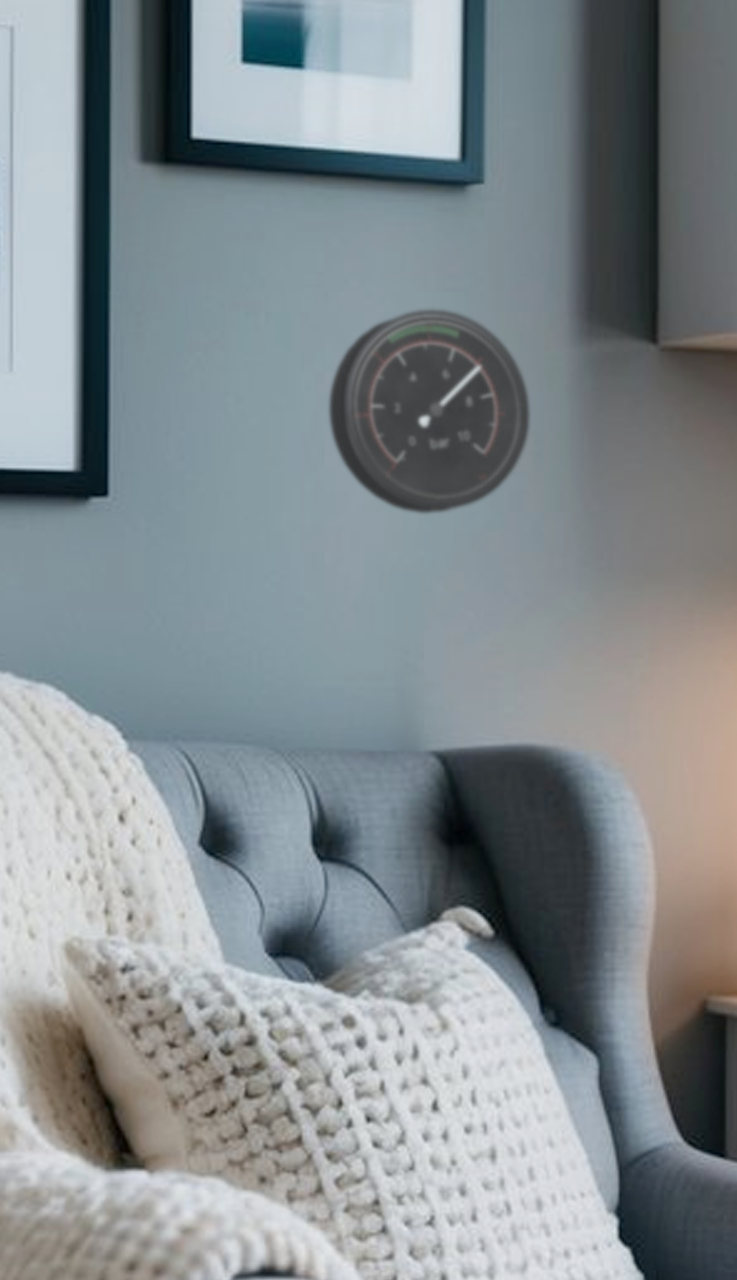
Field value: 7
